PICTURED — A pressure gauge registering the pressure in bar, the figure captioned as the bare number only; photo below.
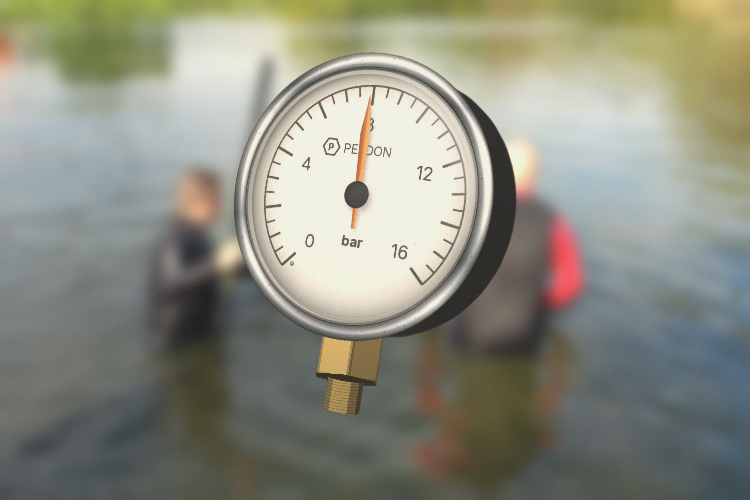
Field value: 8
